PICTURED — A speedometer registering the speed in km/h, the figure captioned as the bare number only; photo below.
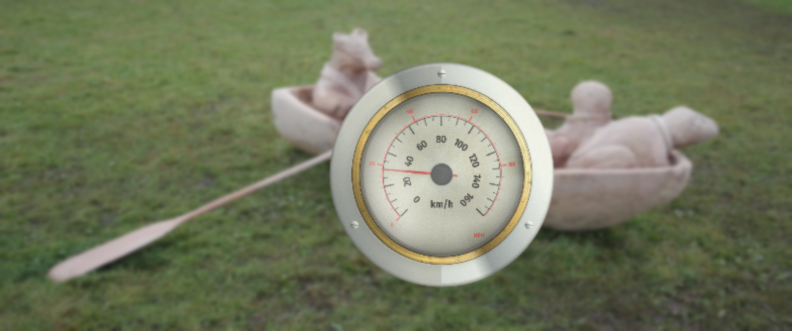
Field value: 30
